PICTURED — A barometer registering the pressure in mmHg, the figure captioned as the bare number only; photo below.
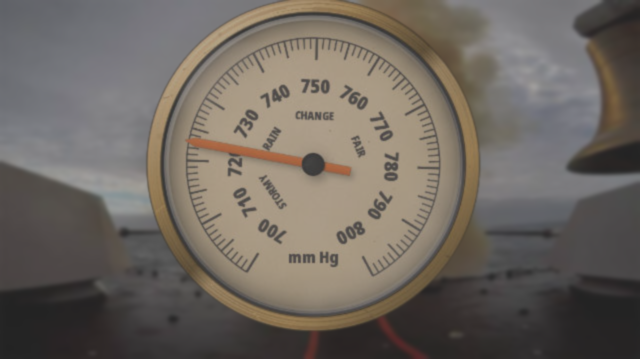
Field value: 723
